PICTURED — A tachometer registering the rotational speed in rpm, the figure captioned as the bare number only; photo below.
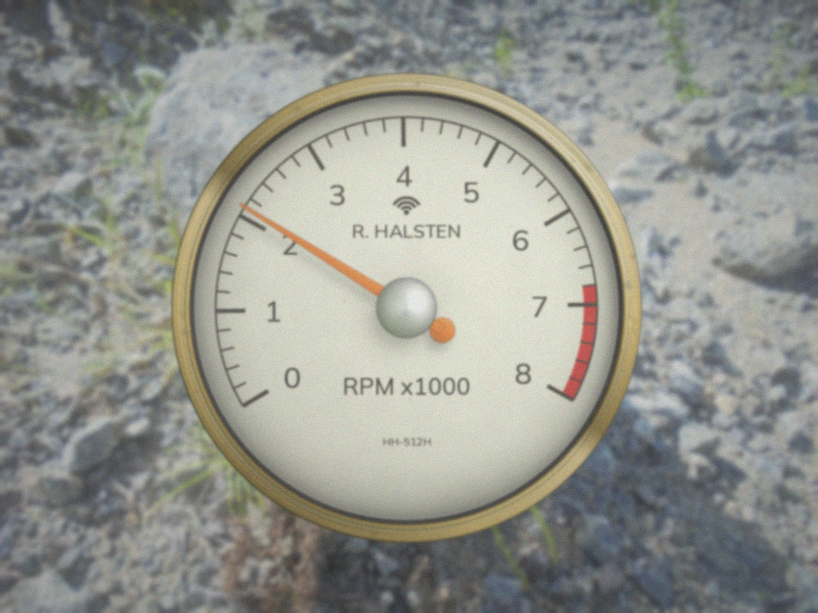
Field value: 2100
